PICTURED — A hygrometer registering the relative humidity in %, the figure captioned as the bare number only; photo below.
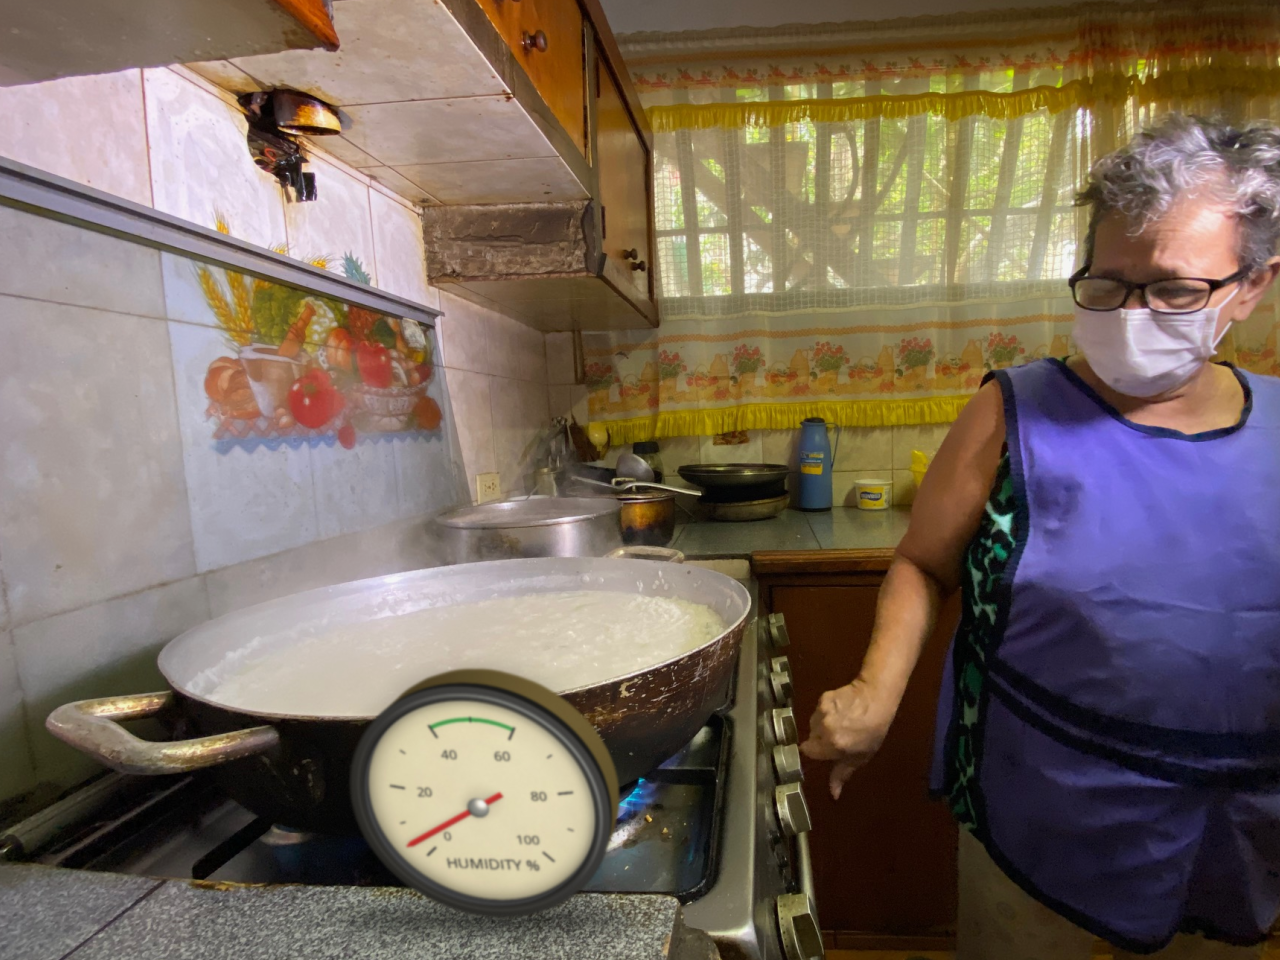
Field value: 5
